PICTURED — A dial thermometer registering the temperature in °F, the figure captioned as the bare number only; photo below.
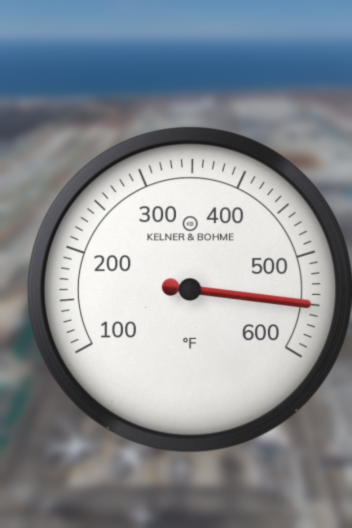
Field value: 550
